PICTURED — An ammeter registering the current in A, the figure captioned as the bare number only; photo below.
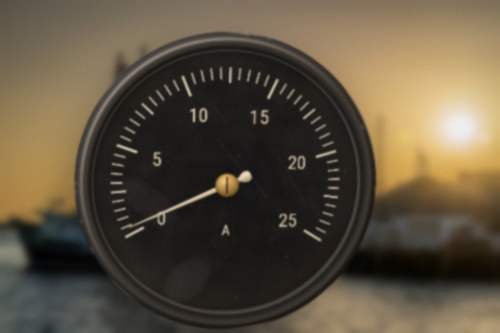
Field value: 0.5
